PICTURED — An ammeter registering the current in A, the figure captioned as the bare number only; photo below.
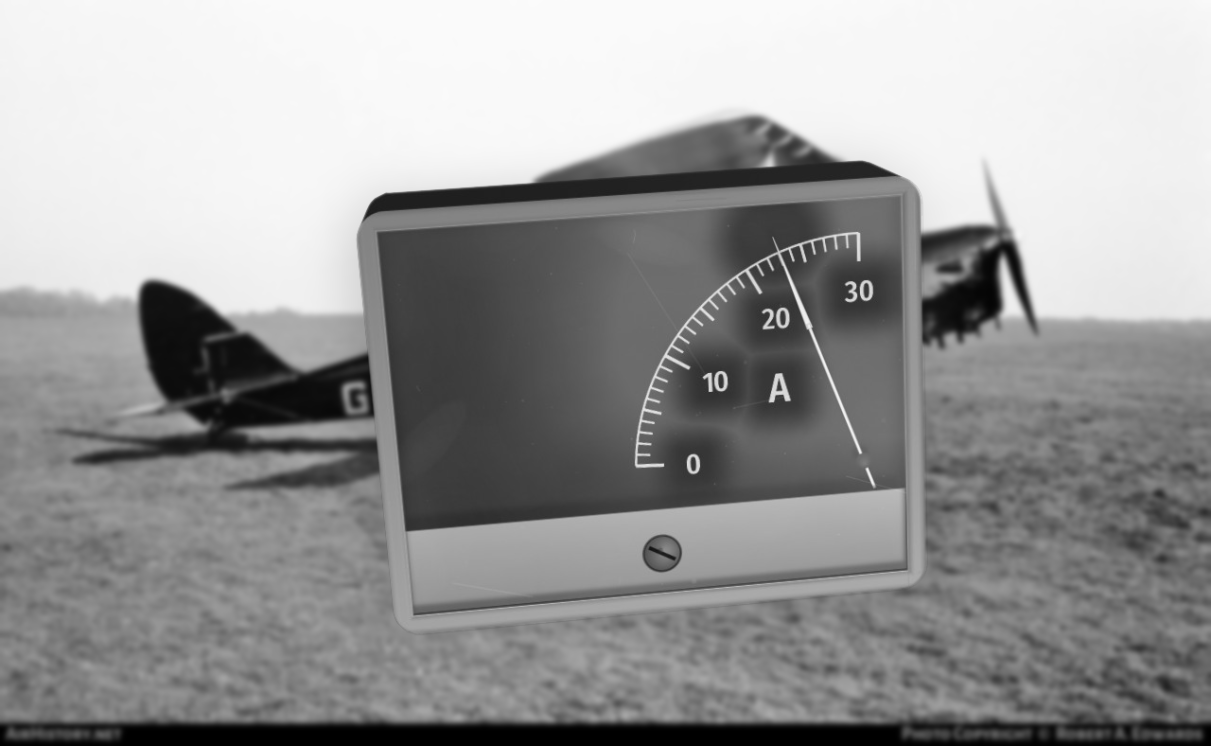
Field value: 23
